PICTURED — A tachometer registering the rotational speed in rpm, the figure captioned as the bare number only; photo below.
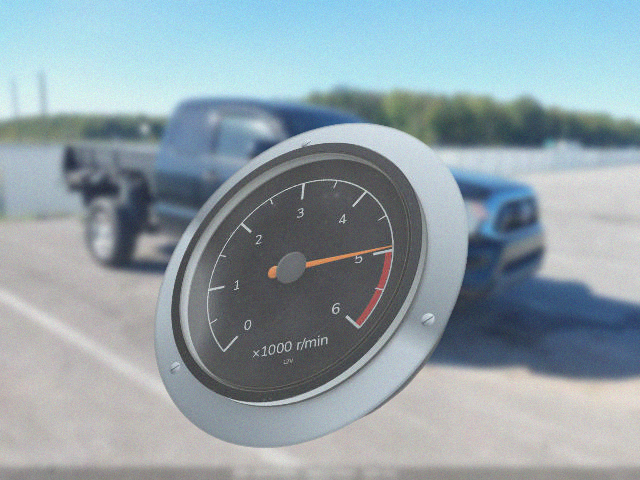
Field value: 5000
